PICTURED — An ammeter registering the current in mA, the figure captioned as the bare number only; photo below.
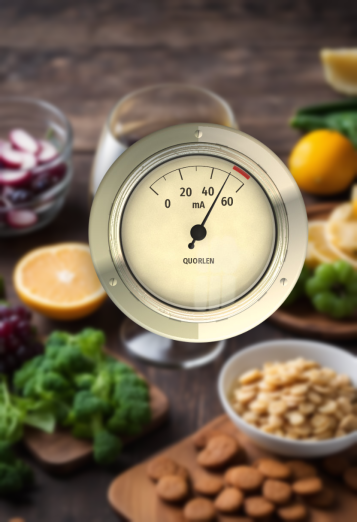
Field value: 50
